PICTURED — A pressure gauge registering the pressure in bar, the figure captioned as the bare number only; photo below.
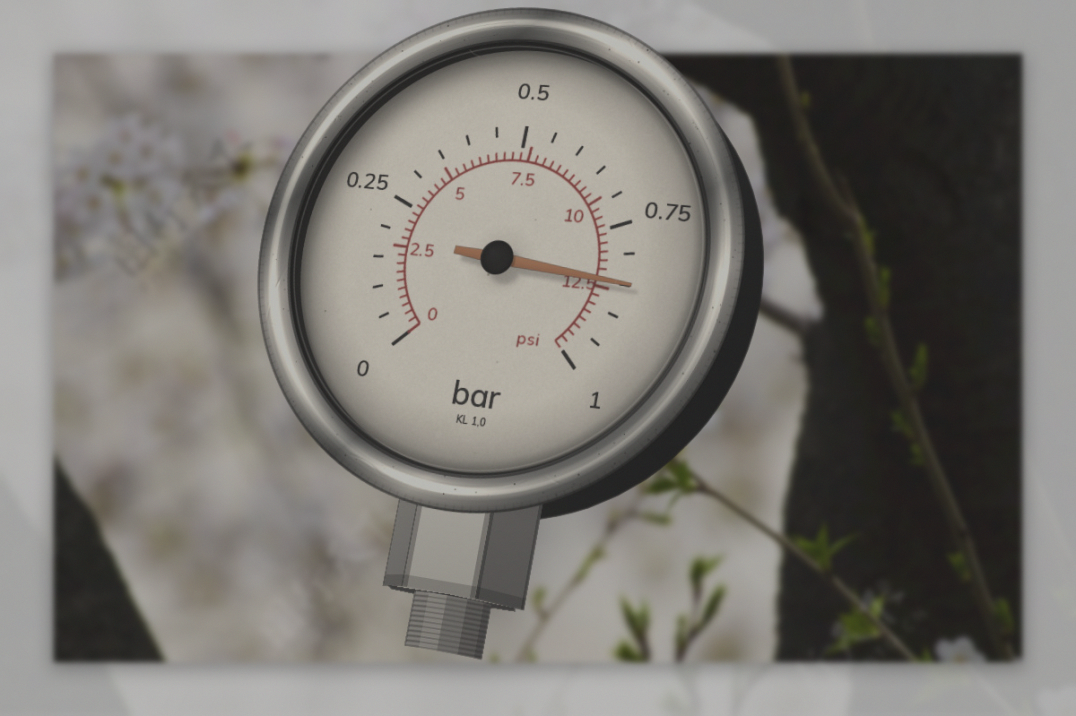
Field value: 0.85
